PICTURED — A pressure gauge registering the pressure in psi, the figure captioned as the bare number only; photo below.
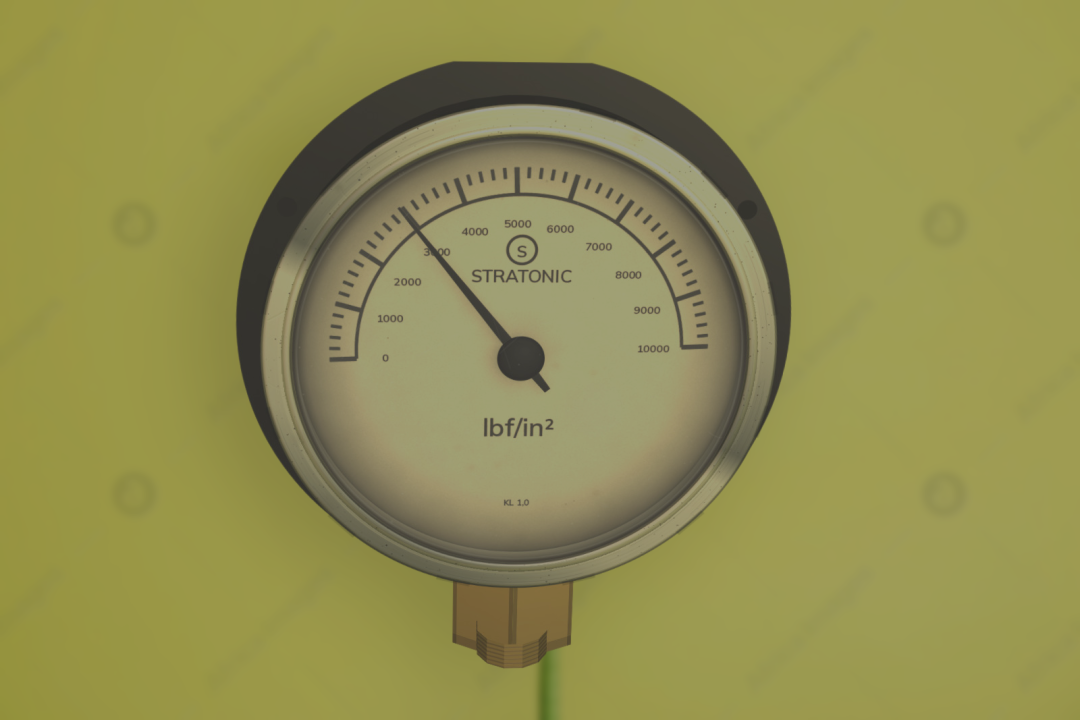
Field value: 3000
